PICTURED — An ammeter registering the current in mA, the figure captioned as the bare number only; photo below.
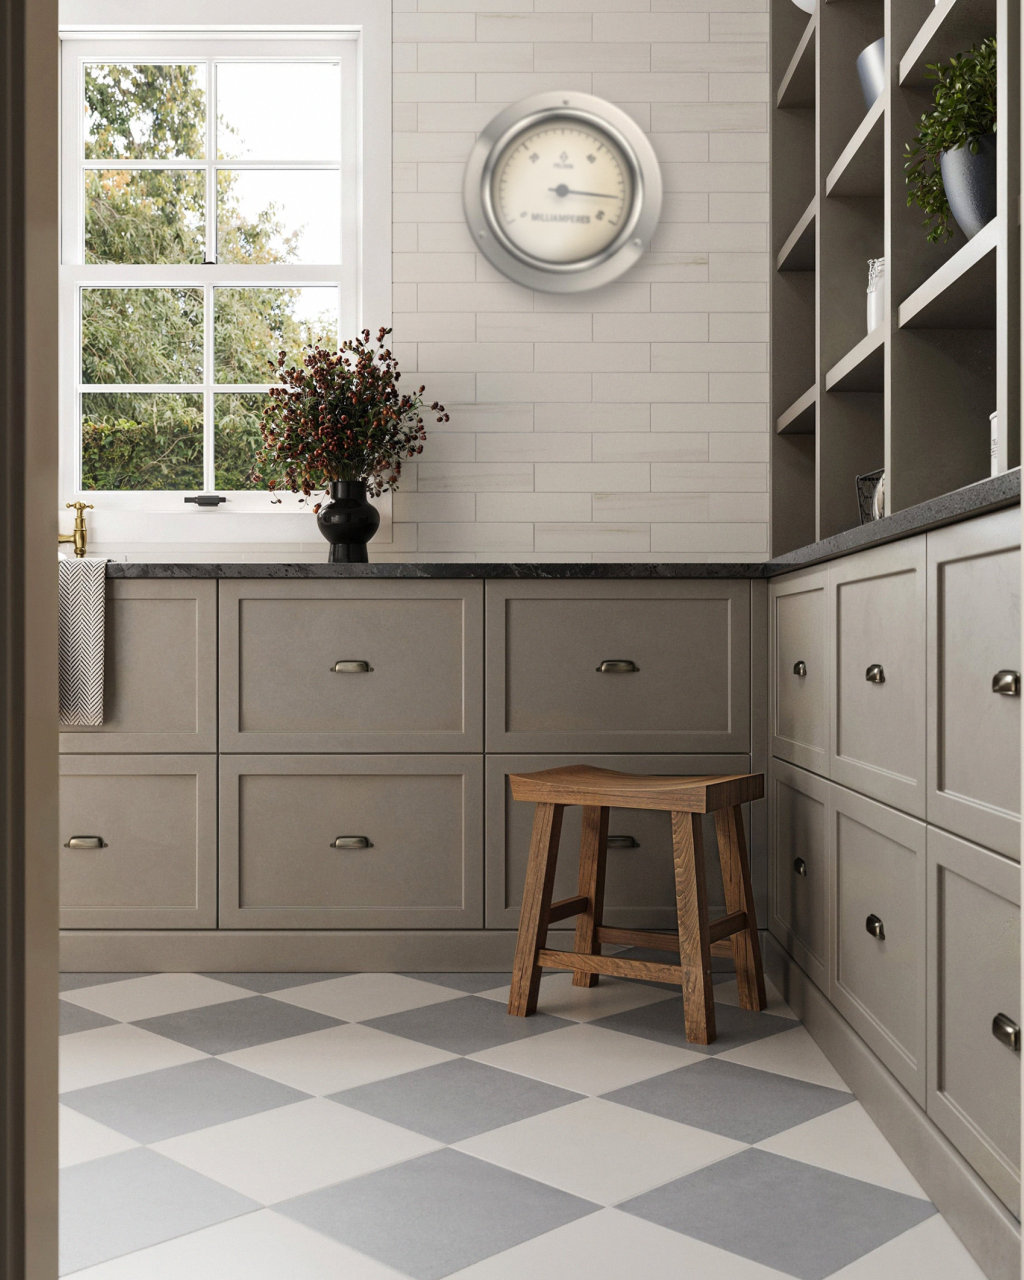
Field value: 54
